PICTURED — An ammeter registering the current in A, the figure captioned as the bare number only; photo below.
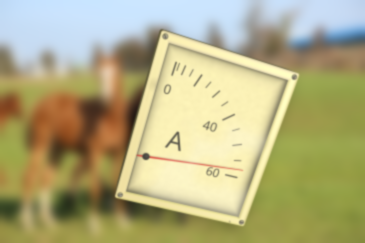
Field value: 57.5
